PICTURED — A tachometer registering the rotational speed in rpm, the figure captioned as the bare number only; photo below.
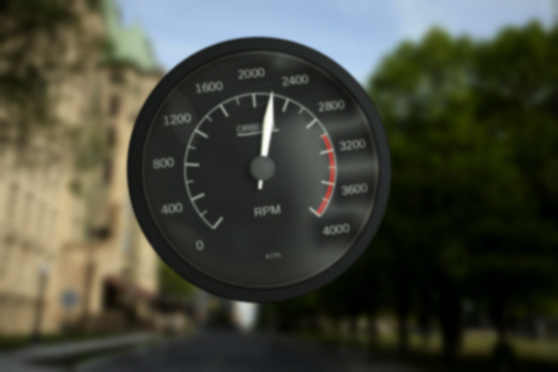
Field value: 2200
